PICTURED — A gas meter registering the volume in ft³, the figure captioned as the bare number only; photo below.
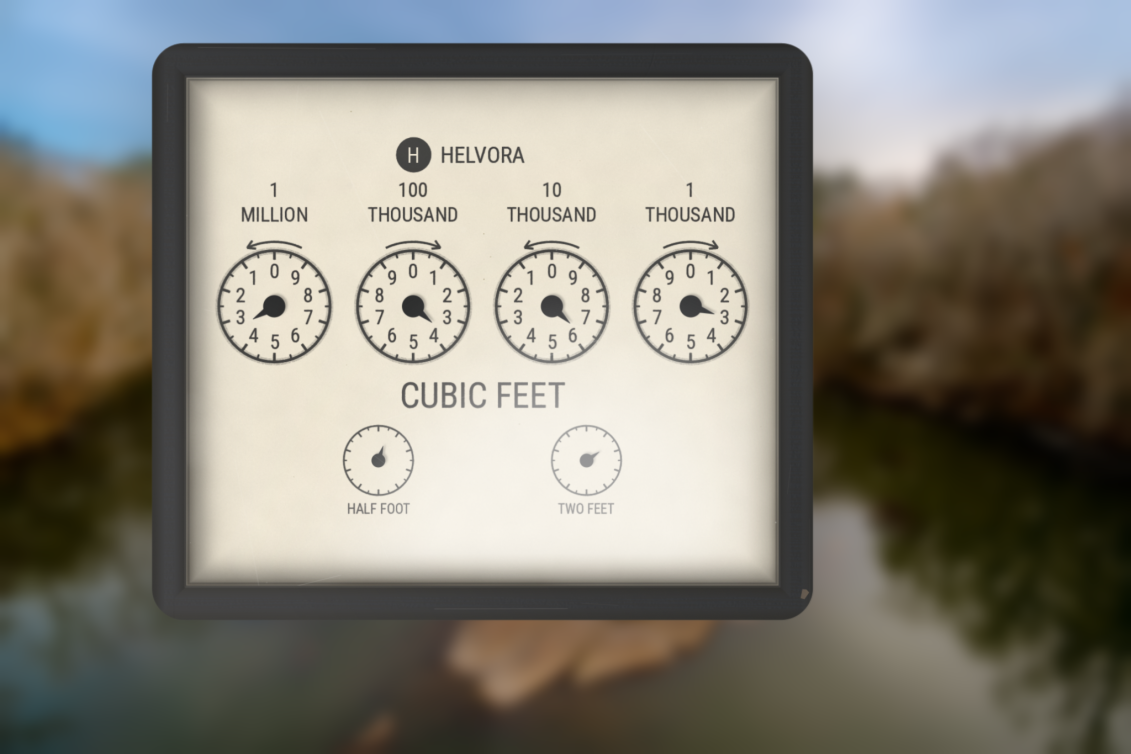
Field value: 336300
